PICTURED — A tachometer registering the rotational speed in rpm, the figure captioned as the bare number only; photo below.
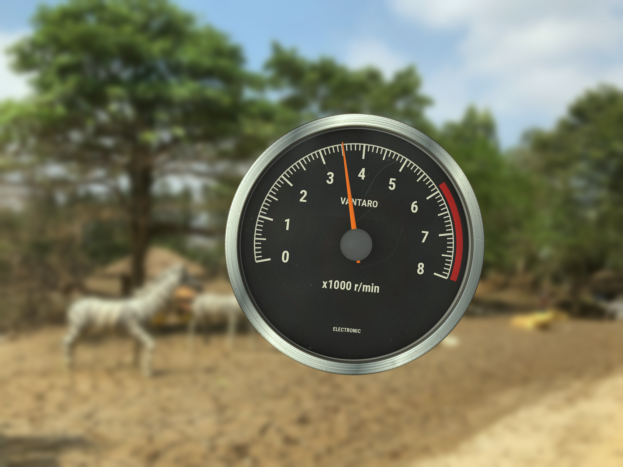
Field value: 3500
